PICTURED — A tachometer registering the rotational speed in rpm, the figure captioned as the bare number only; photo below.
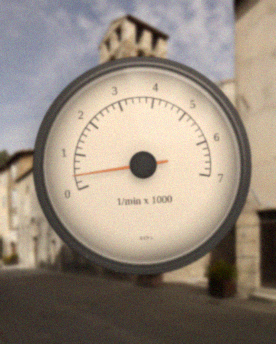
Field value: 400
